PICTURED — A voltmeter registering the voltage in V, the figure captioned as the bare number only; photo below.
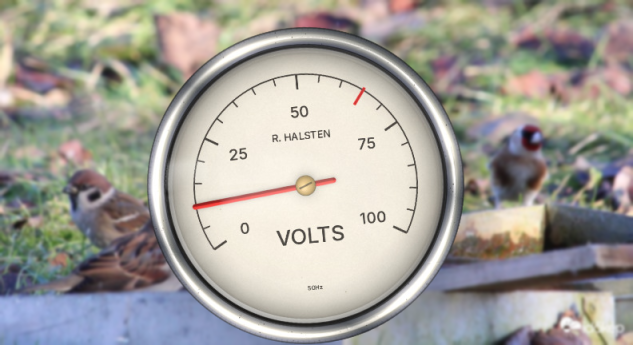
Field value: 10
